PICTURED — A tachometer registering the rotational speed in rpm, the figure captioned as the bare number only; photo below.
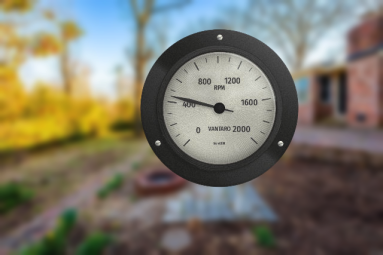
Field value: 450
